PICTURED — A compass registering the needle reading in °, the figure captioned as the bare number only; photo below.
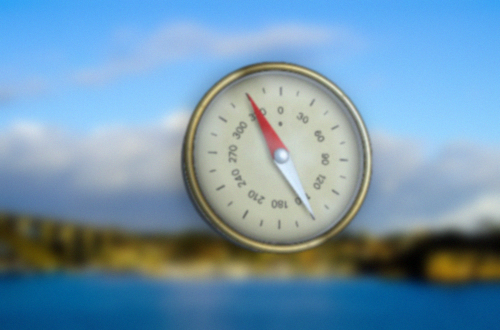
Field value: 330
